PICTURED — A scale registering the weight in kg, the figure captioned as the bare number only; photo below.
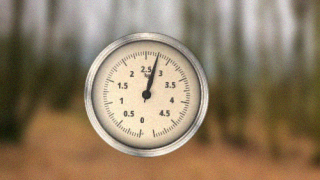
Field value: 2.75
